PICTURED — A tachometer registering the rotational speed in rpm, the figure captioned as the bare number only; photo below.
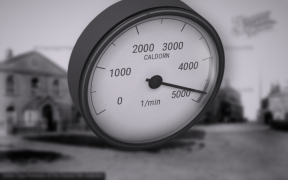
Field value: 4750
